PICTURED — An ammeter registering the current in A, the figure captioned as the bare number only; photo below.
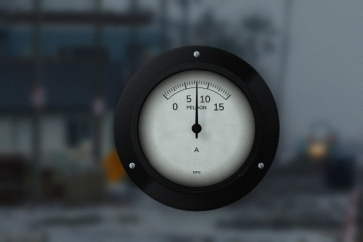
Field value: 7.5
